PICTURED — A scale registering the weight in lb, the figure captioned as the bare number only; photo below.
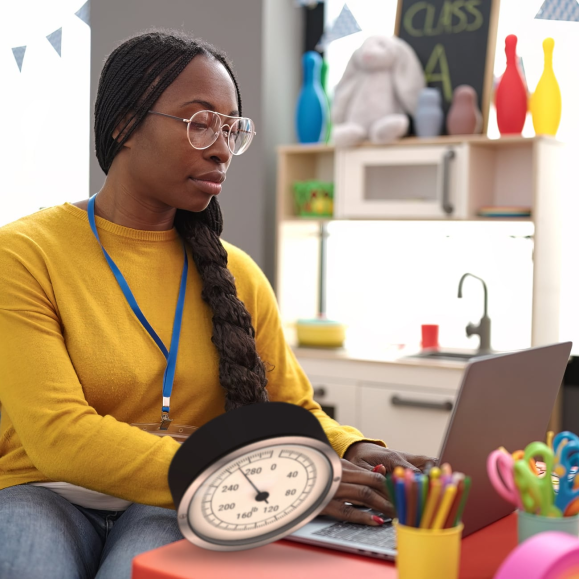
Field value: 270
